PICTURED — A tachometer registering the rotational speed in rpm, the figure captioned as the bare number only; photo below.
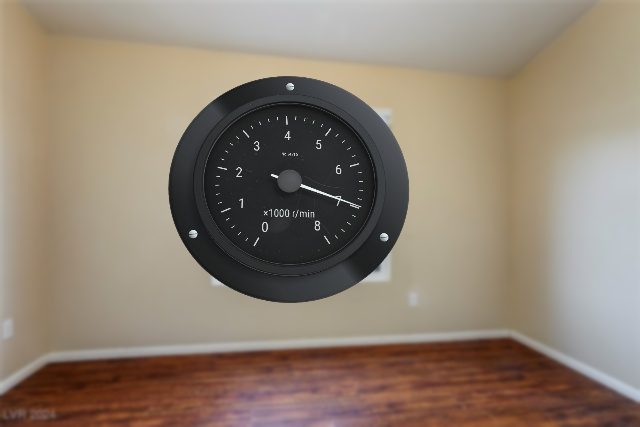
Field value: 7000
